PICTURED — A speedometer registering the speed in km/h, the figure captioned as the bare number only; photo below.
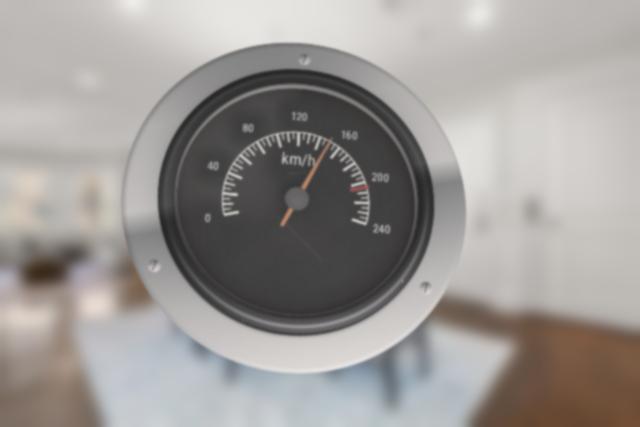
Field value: 150
